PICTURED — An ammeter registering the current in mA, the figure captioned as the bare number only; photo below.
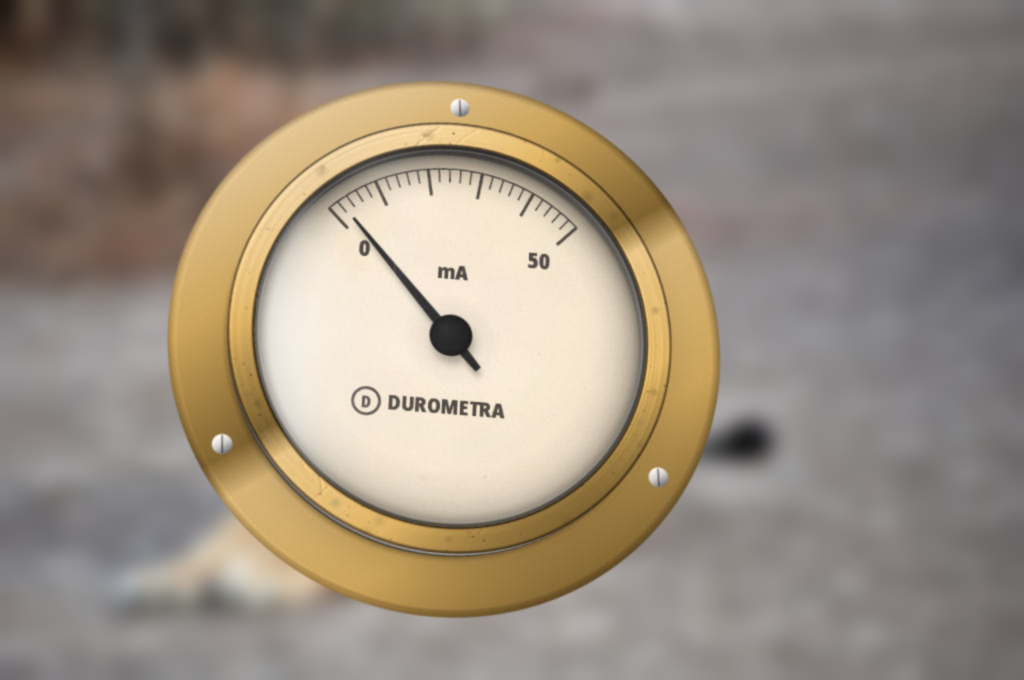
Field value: 2
